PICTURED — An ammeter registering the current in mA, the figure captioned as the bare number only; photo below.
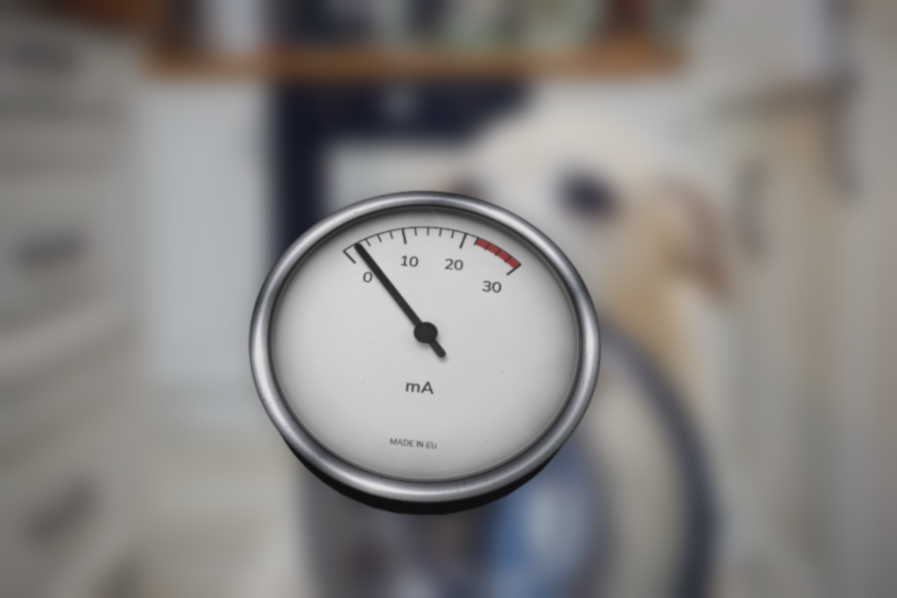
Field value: 2
